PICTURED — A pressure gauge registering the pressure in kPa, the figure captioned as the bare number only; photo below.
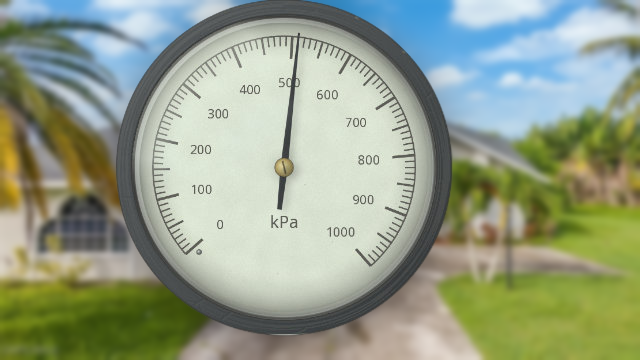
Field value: 510
